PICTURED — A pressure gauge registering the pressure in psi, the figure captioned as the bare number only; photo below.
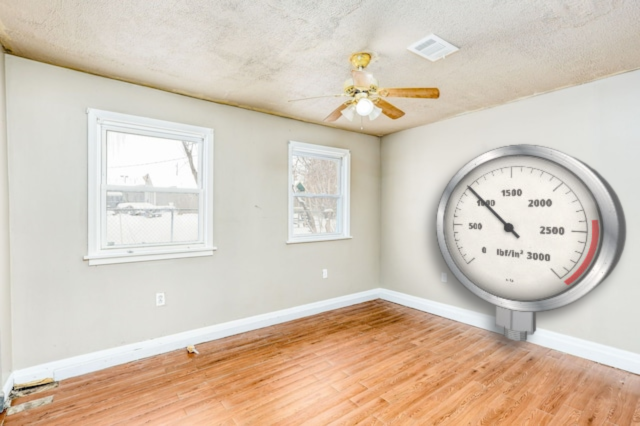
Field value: 1000
